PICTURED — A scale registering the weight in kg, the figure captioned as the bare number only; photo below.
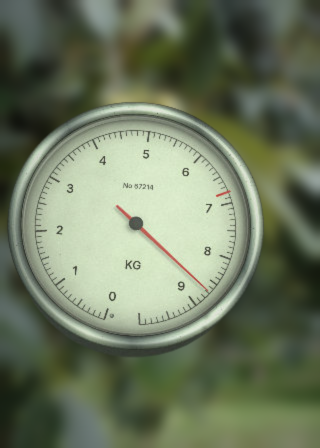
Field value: 8.7
